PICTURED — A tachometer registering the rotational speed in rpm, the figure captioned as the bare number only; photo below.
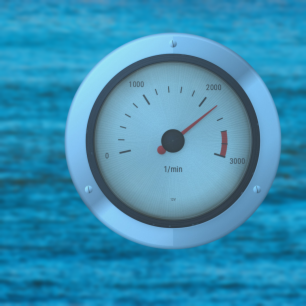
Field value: 2200
